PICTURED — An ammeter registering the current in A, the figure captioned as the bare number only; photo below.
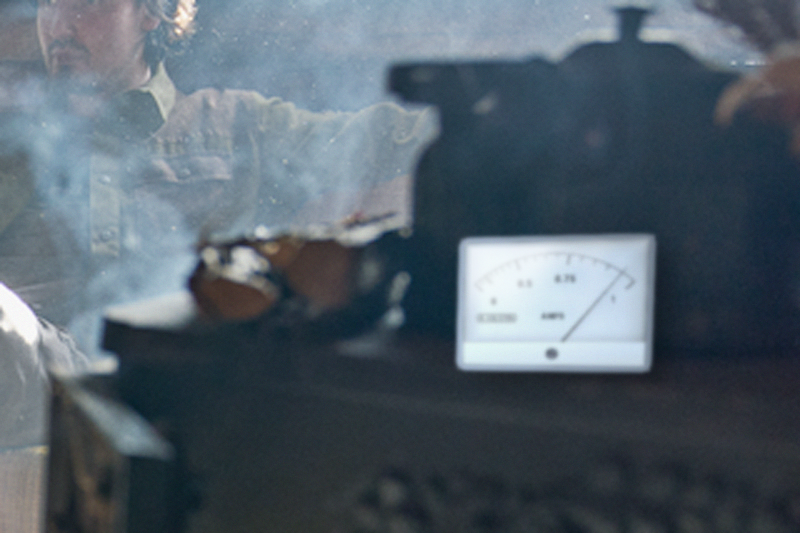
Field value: 0.95
